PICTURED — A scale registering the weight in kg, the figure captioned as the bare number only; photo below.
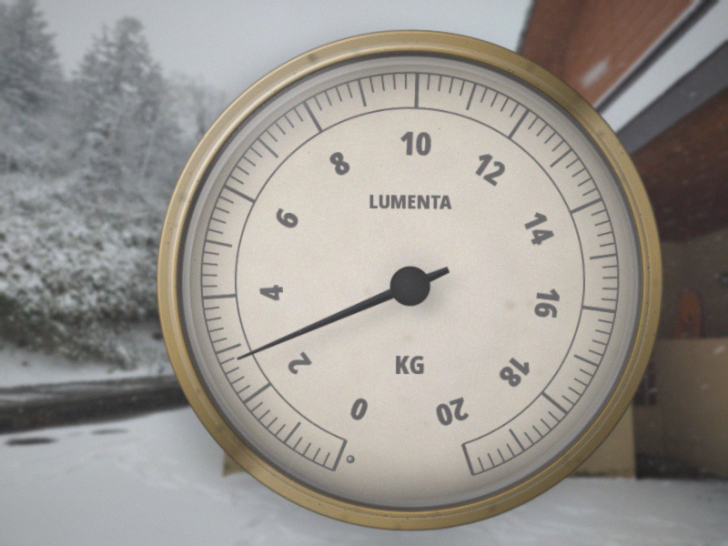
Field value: 2.8
